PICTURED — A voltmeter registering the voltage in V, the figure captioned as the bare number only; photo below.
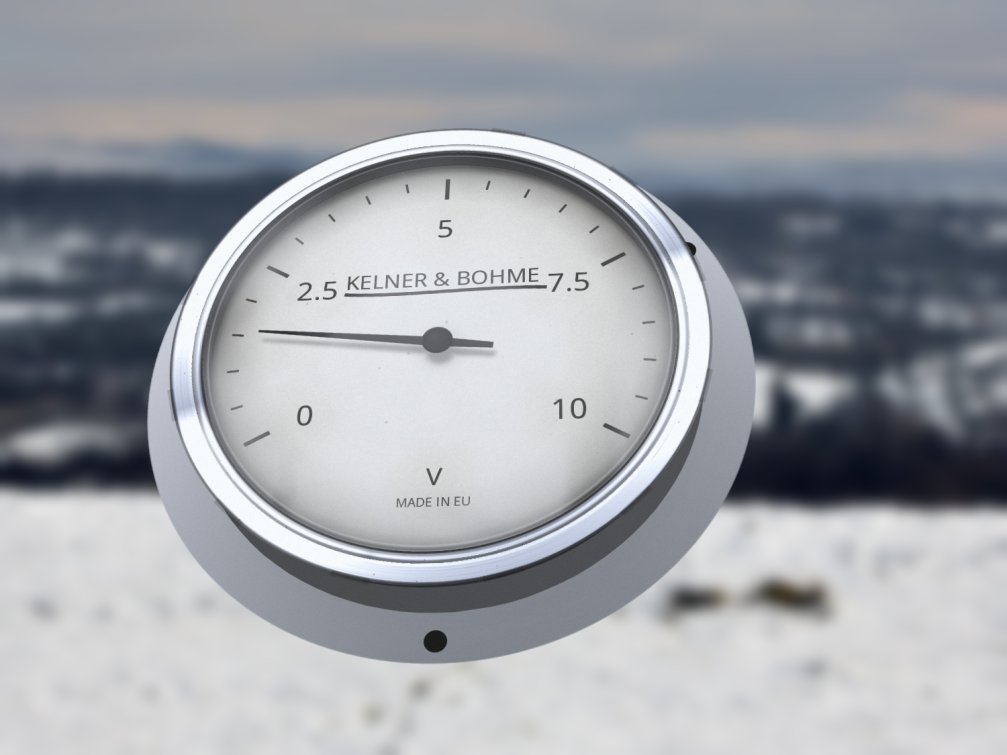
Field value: 1.5
